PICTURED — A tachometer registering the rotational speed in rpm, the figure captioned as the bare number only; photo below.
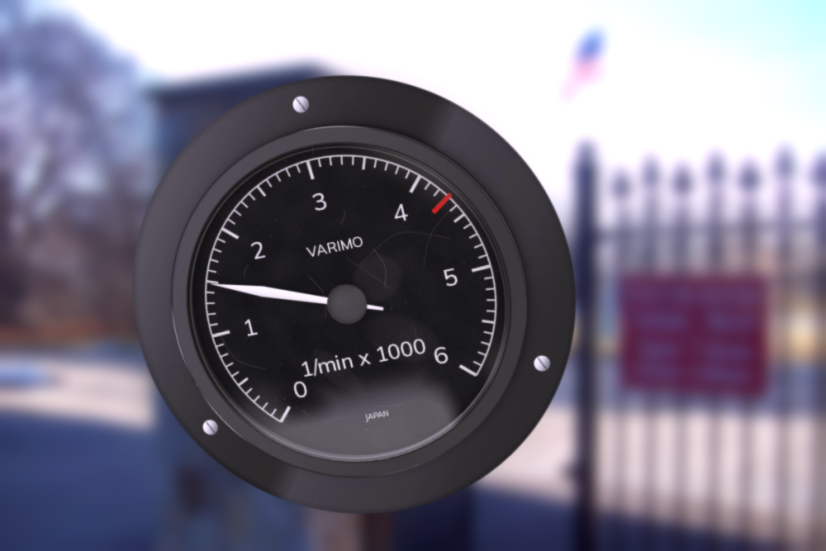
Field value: 1500
